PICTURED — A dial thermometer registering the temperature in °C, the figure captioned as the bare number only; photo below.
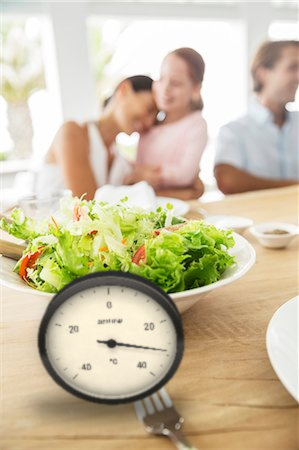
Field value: 30
